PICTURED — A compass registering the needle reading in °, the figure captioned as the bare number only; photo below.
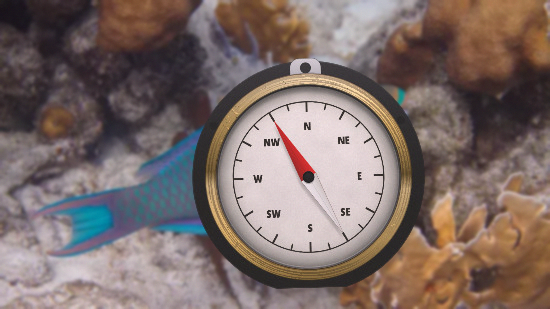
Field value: 330
